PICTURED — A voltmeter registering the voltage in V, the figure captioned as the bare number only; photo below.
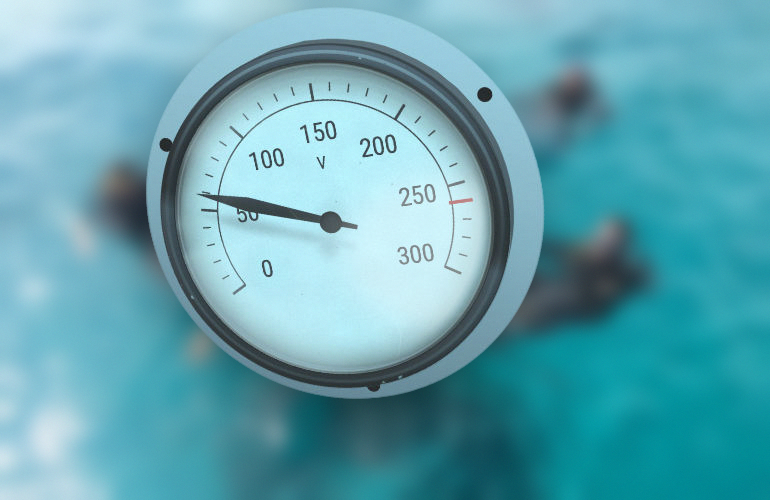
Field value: 60
